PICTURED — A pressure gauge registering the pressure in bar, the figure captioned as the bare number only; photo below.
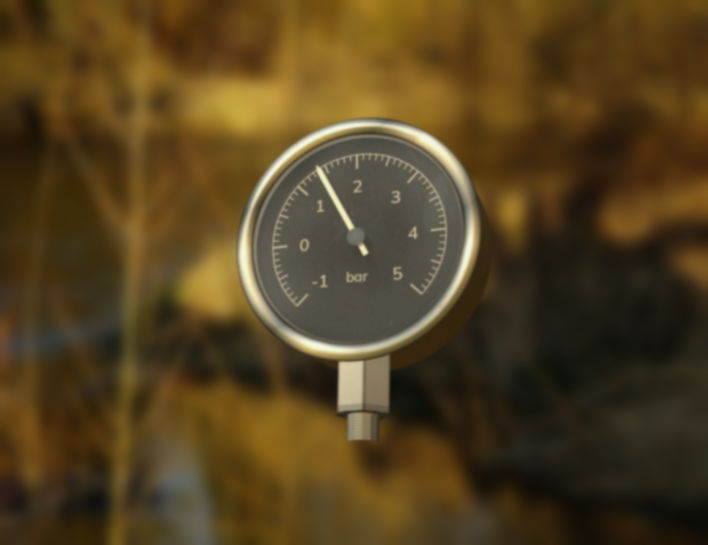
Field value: 1.4
